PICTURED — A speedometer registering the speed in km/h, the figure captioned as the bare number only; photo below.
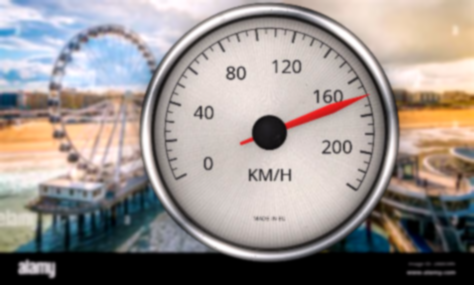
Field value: 170
